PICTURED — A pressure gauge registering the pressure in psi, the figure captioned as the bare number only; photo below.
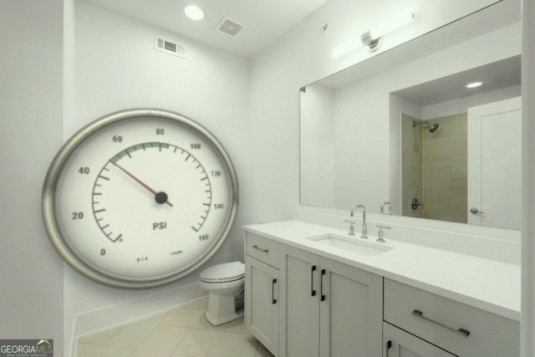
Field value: 50
